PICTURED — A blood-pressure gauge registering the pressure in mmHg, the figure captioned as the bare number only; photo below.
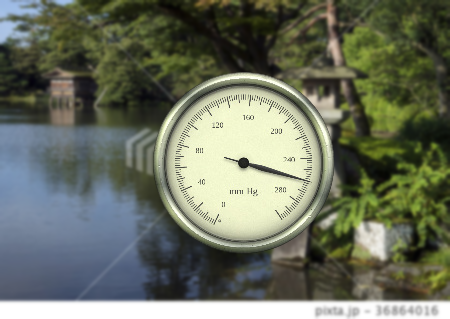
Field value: 260
